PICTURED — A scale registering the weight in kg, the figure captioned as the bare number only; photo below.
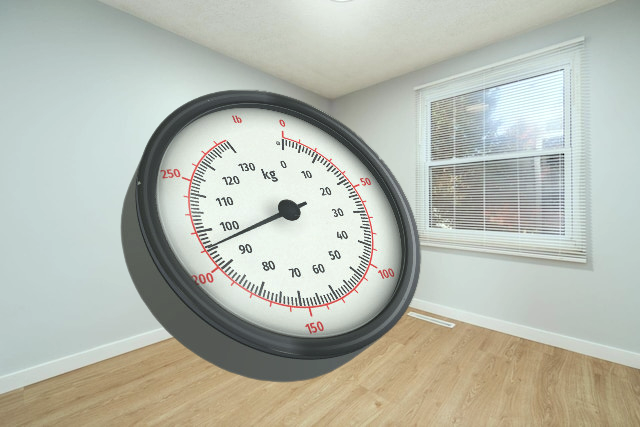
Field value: 95
